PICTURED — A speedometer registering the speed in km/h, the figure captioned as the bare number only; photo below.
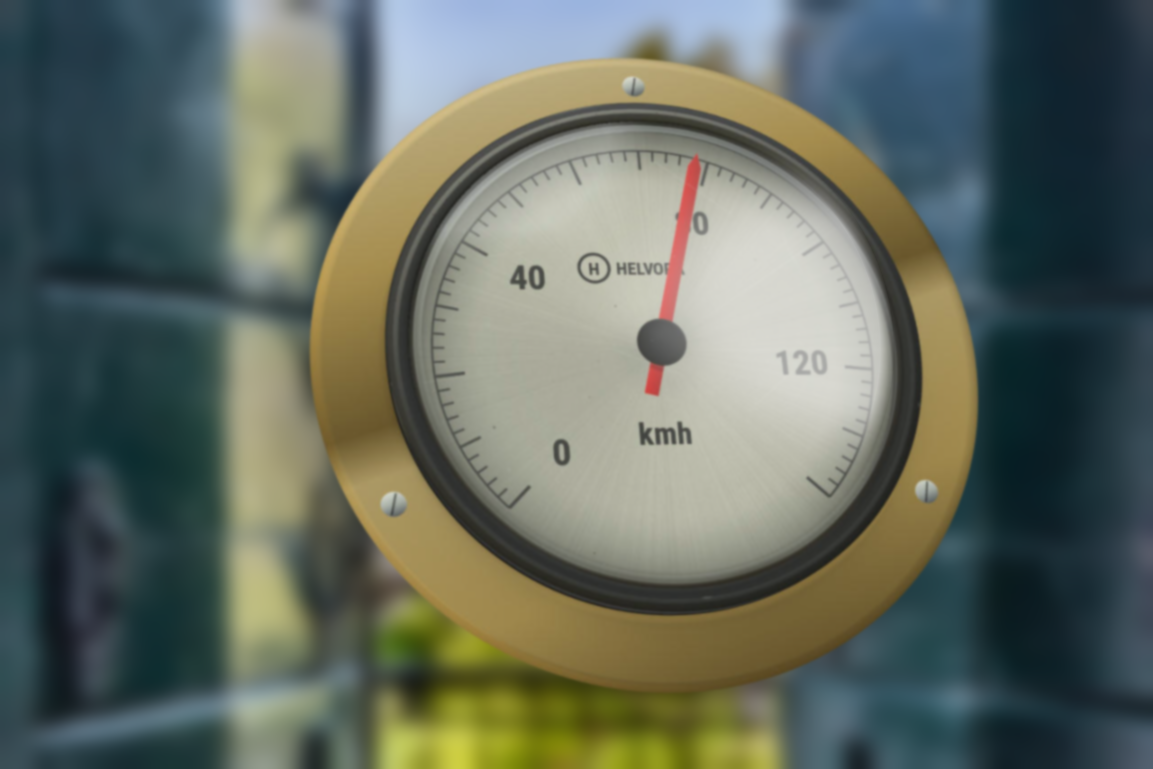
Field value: 78
